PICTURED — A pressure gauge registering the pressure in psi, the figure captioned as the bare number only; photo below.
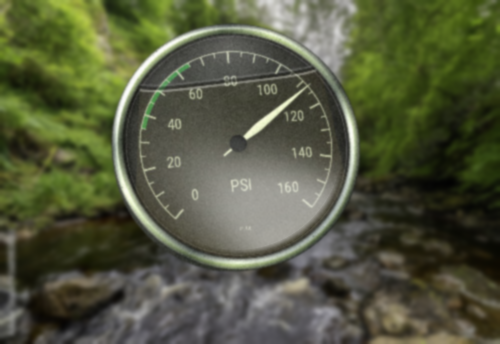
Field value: 112.5
